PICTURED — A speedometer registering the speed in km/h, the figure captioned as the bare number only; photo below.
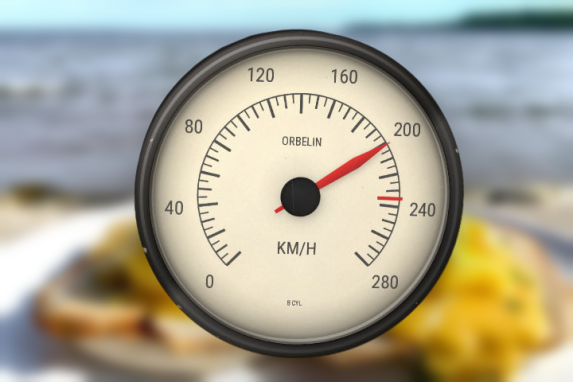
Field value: 200
